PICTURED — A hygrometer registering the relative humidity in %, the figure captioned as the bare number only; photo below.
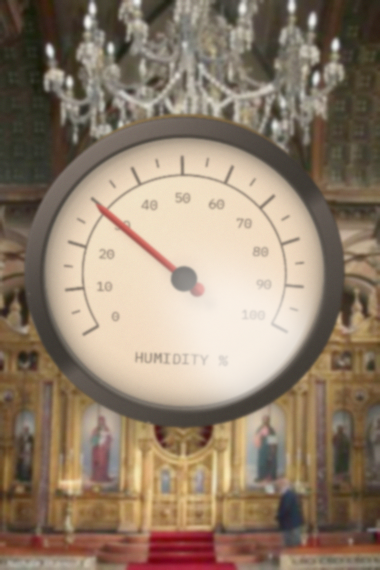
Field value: 30
